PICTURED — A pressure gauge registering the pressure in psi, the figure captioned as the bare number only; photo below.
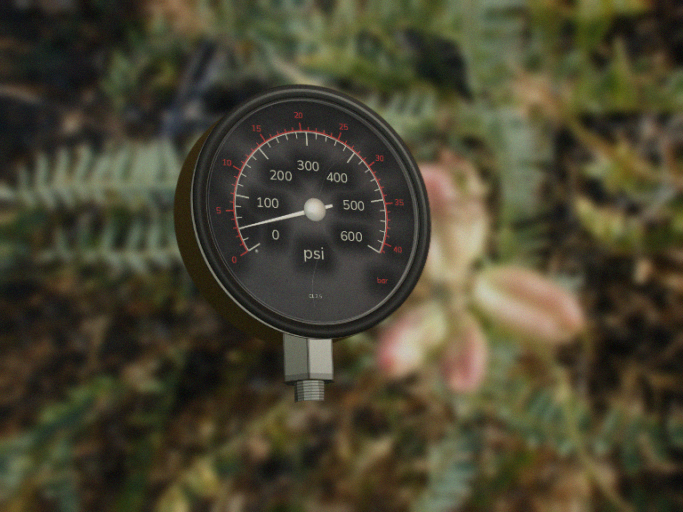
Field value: 40
